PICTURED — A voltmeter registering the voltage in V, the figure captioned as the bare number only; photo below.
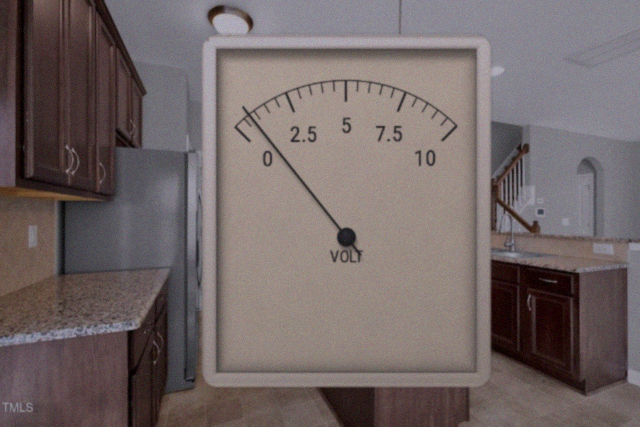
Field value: 0.75
